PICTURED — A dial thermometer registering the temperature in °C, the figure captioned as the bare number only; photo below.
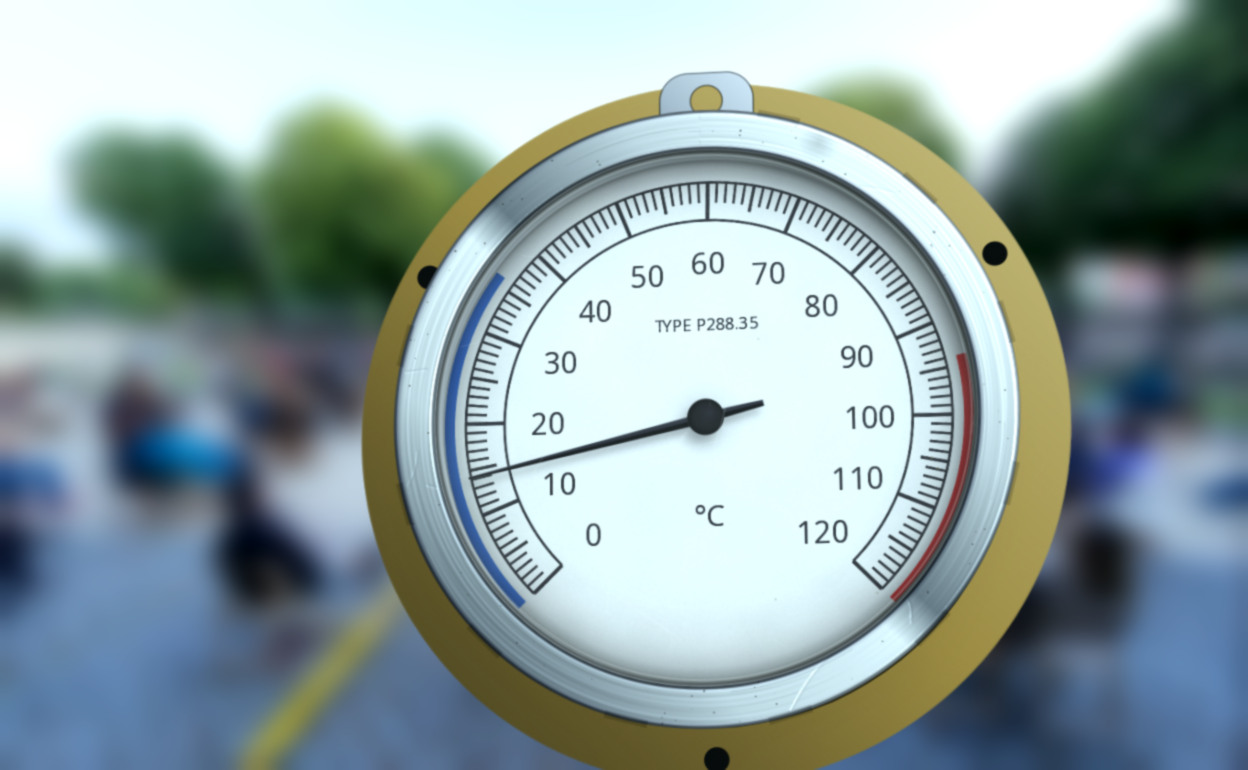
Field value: 14
